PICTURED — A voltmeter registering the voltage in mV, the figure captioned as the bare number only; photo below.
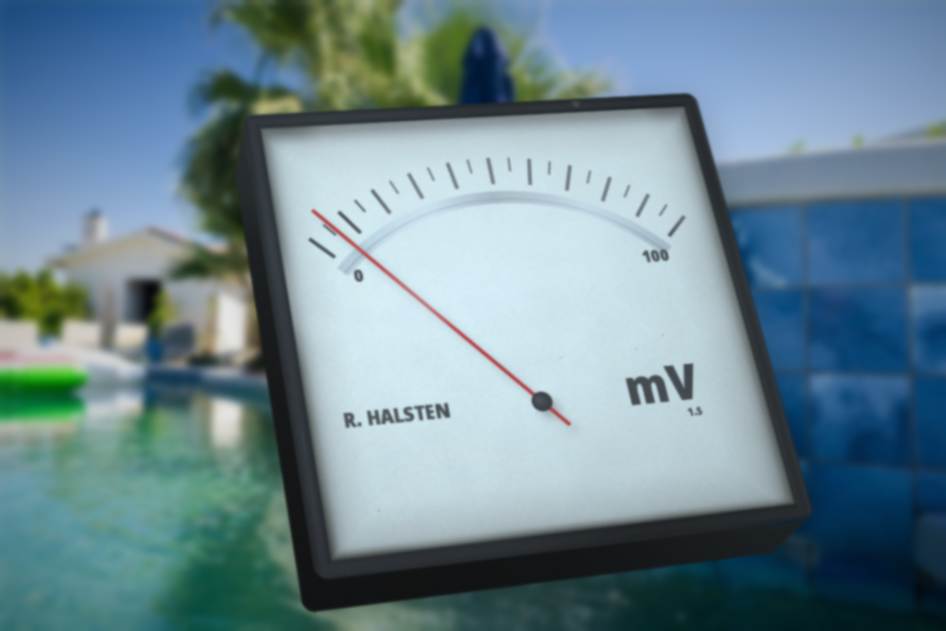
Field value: 5
